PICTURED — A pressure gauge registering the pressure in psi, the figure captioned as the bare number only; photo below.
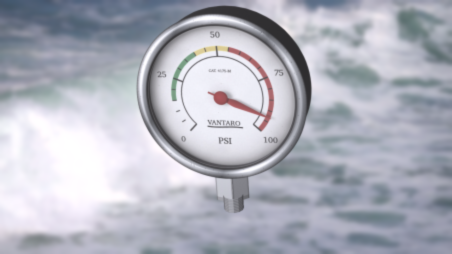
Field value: 92.5
